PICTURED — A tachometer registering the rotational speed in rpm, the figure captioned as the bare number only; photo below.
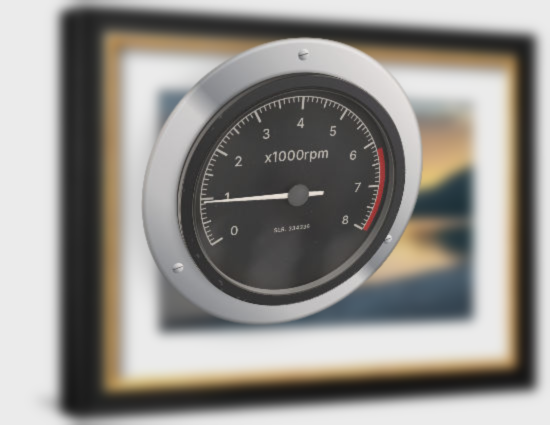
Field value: 1000
